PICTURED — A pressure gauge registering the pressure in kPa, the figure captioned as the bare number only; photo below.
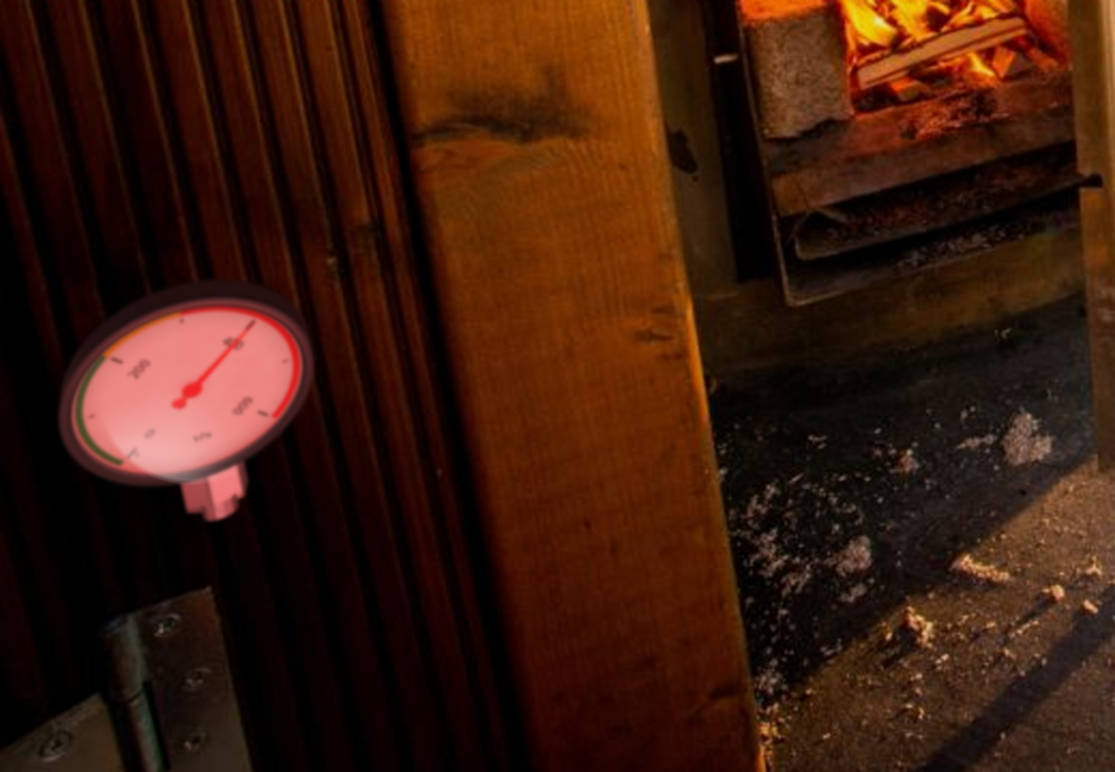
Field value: 400
